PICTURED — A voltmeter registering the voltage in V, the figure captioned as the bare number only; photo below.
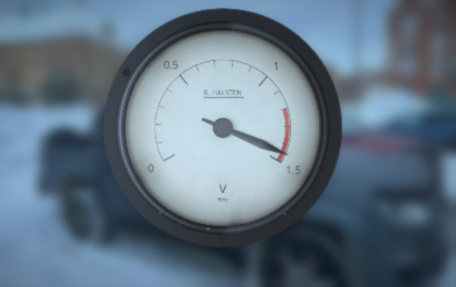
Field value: 1.45
